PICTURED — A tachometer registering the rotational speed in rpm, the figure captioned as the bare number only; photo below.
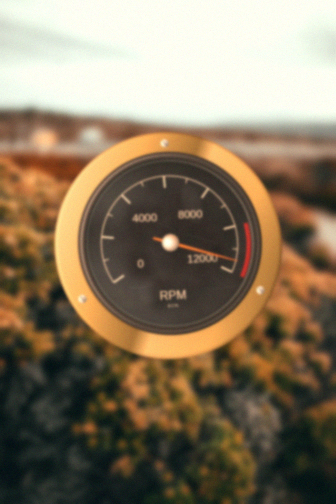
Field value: 11500
